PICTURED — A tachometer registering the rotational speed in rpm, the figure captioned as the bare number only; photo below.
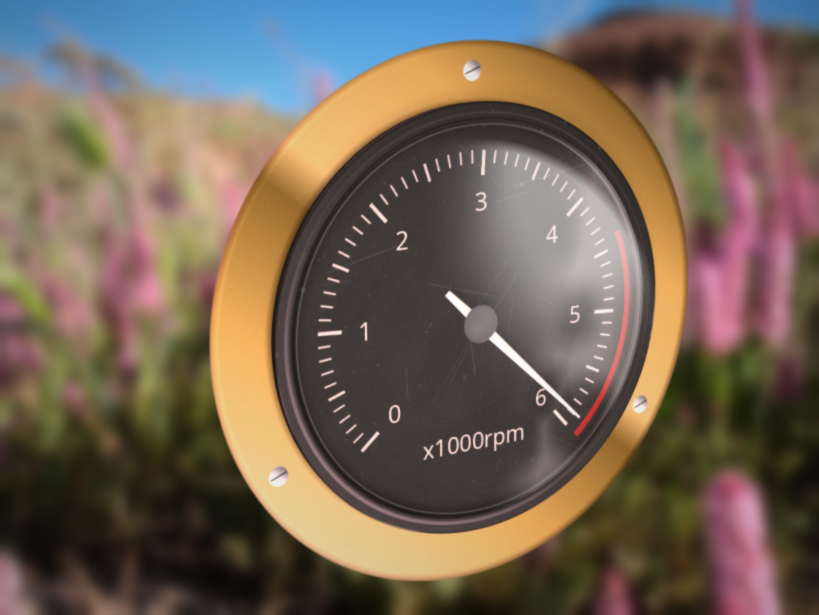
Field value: 5900
